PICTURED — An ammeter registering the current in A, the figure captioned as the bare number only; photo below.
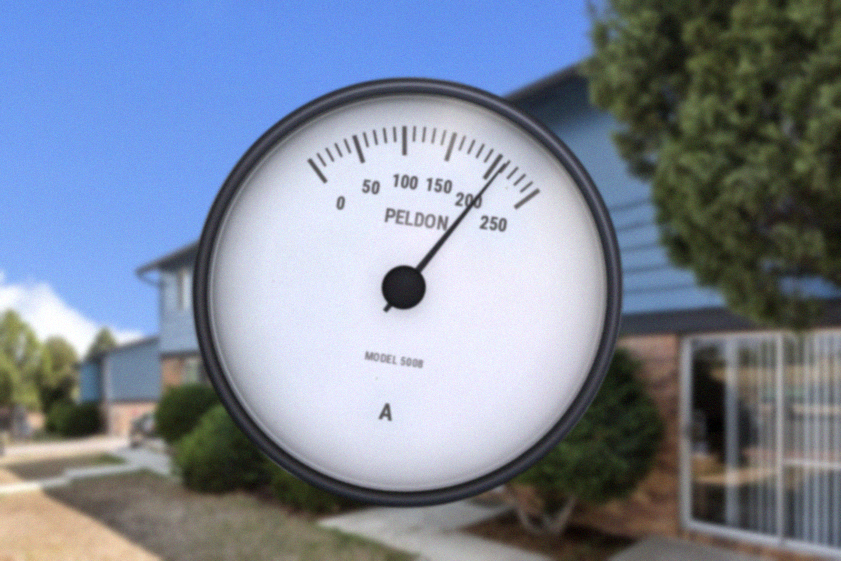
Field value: 210
